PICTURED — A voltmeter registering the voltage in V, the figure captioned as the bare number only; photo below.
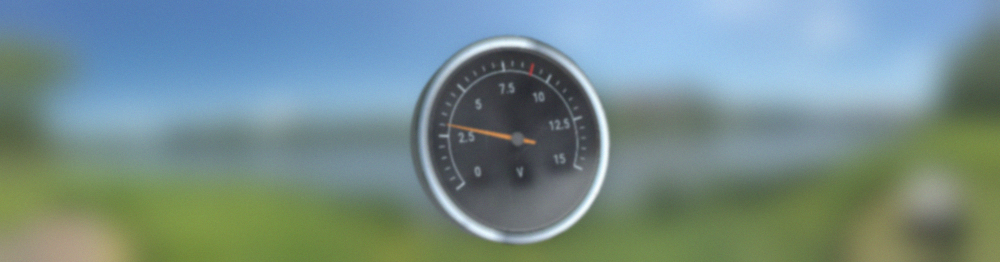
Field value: 3
